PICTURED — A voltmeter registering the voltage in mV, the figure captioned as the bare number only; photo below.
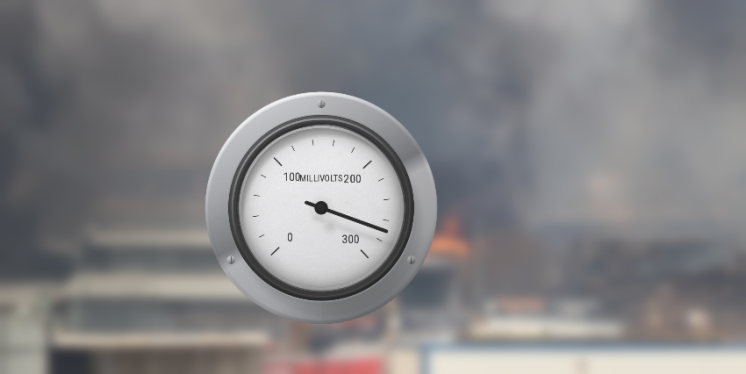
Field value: 270
